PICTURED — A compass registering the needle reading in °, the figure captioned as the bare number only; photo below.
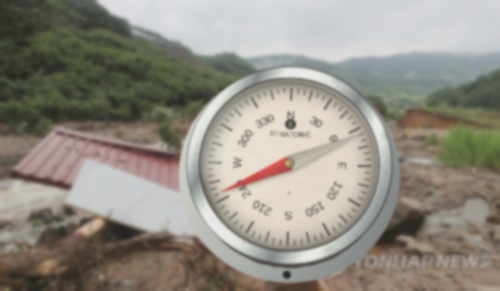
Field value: 245
